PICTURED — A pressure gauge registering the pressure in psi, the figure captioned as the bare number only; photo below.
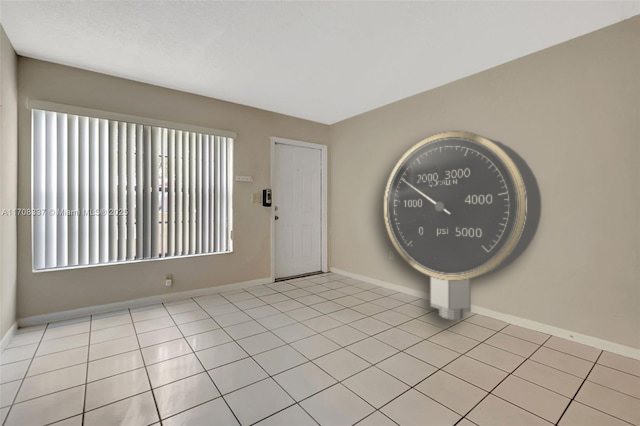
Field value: 1500
